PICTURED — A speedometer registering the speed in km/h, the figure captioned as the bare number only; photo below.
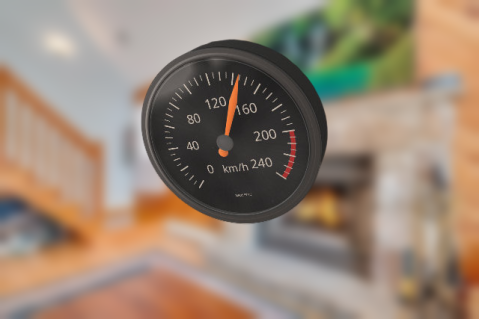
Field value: 145
